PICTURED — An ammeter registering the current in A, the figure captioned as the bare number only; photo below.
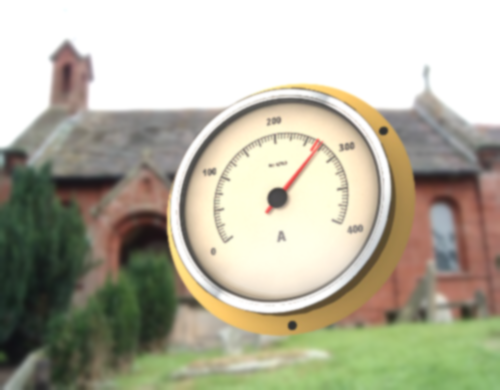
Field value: 275
